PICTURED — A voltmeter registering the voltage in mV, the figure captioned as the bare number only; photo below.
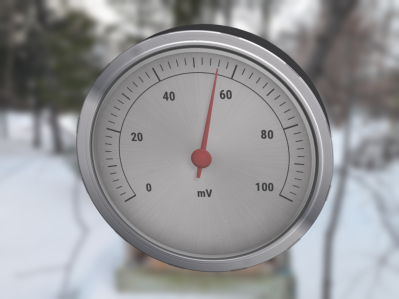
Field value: 56
